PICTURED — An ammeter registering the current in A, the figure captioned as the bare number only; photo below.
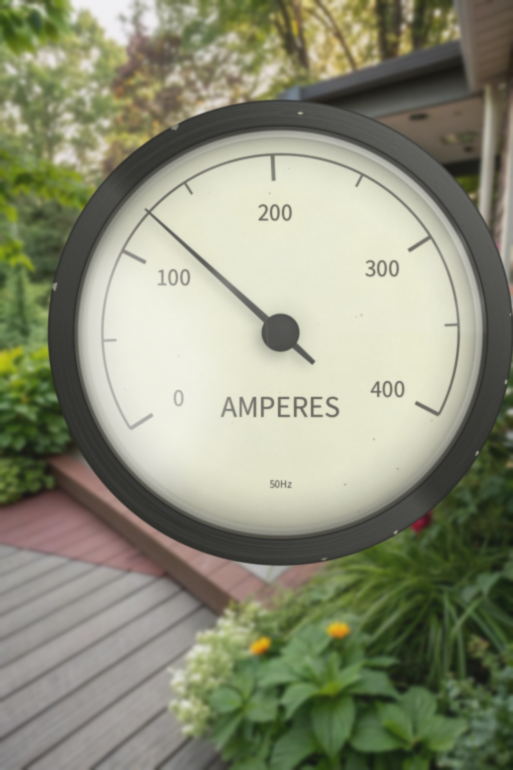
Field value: 125
